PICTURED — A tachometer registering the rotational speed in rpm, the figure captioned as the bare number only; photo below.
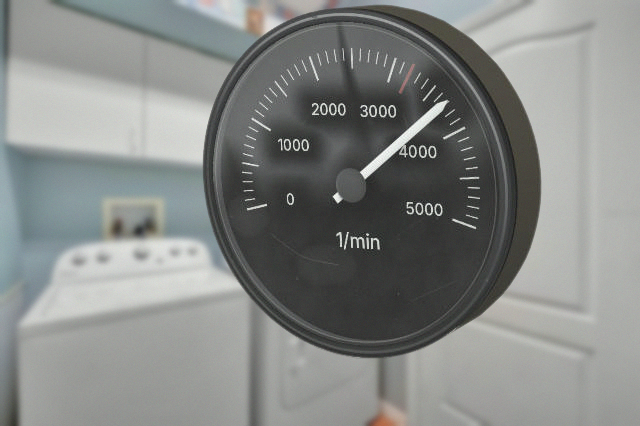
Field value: 3700
